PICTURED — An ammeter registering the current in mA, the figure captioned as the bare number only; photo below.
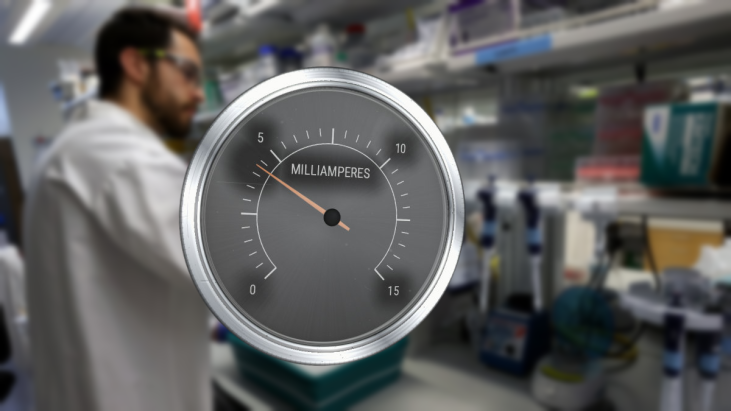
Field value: 4.25
